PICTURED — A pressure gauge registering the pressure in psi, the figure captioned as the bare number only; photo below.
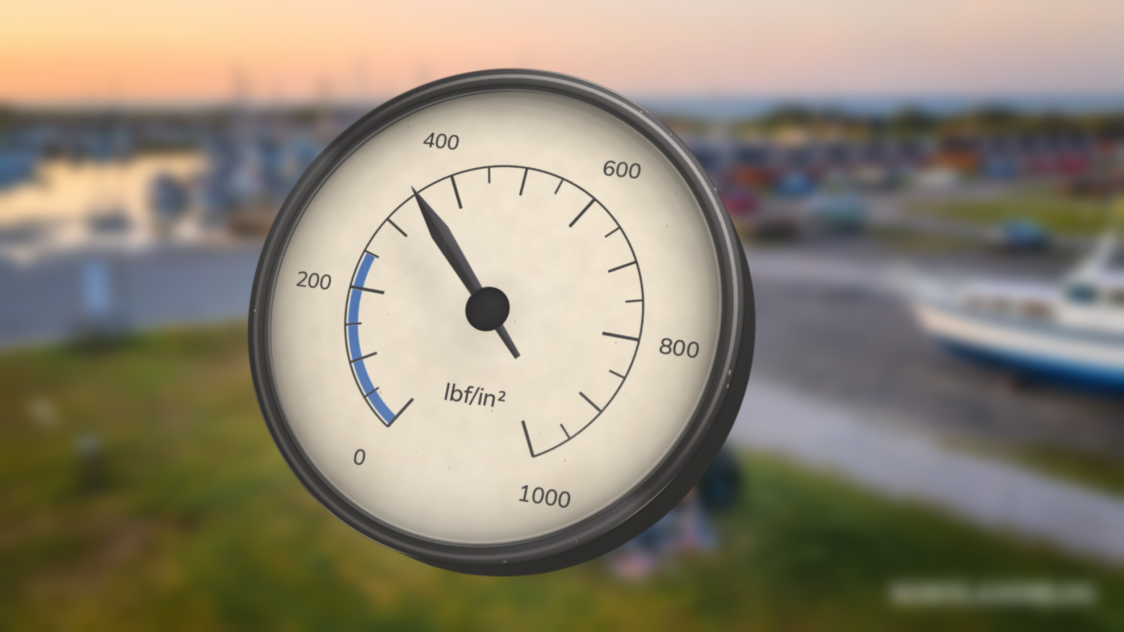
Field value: 350
